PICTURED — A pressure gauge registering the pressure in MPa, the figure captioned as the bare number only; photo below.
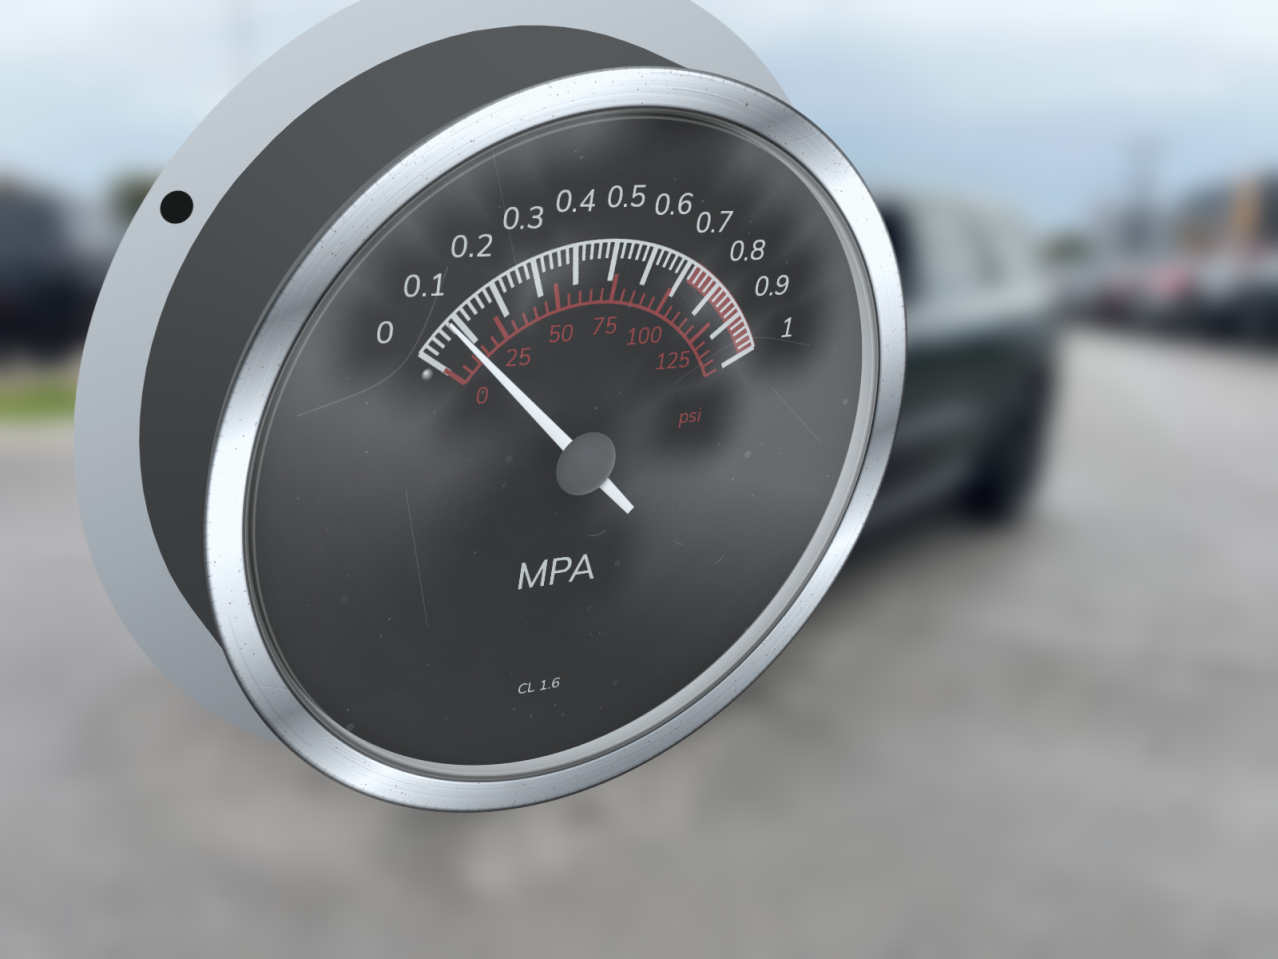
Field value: 0.08
